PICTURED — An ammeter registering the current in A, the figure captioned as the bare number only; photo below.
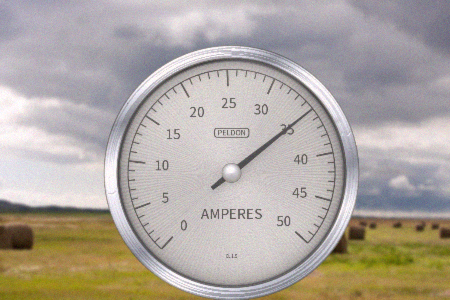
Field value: 35
